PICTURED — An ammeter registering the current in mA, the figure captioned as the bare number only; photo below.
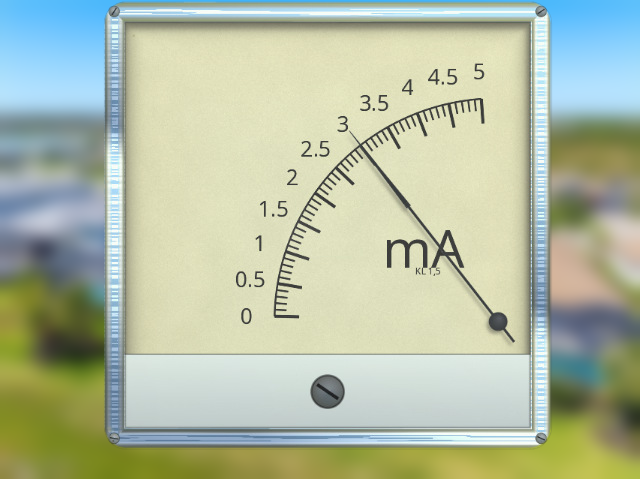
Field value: 3
